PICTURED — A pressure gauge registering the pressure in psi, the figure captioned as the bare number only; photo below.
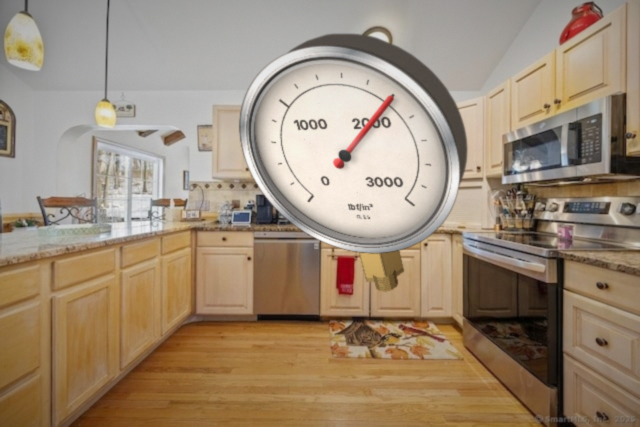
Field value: 2000
